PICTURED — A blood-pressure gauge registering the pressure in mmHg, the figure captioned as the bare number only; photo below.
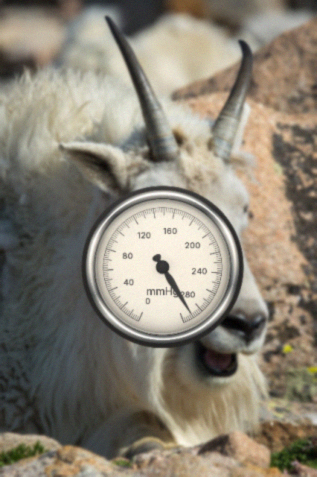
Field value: 290
